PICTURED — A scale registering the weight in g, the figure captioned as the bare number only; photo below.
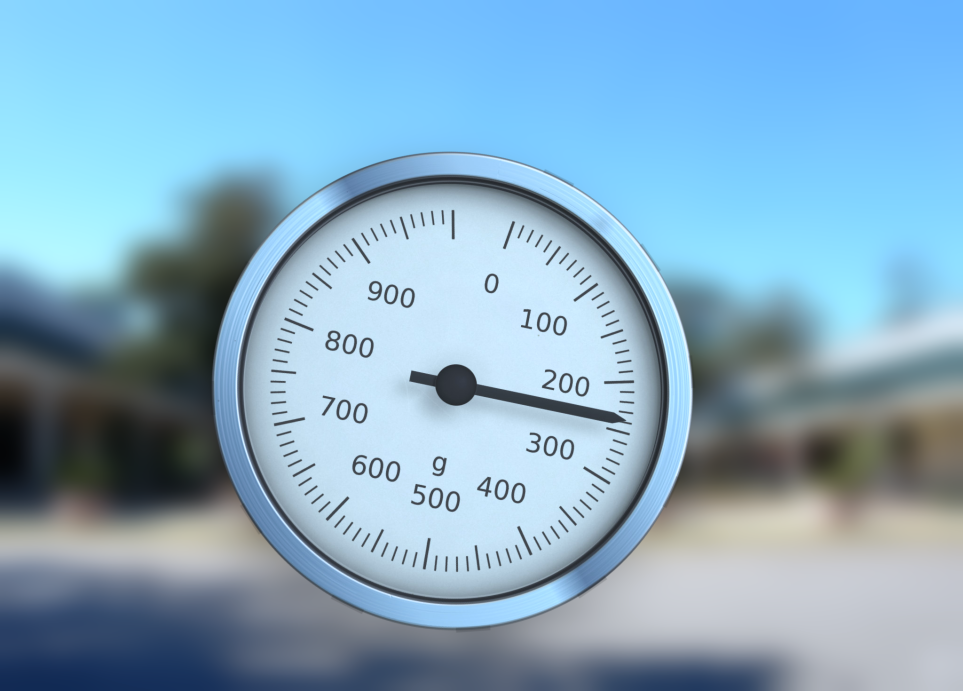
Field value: 240
